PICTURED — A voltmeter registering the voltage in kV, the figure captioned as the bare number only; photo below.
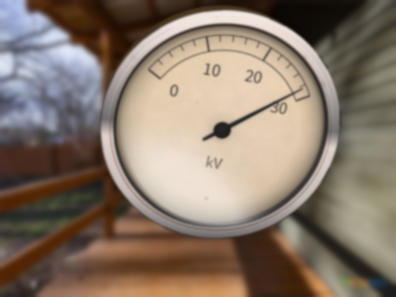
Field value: 28
